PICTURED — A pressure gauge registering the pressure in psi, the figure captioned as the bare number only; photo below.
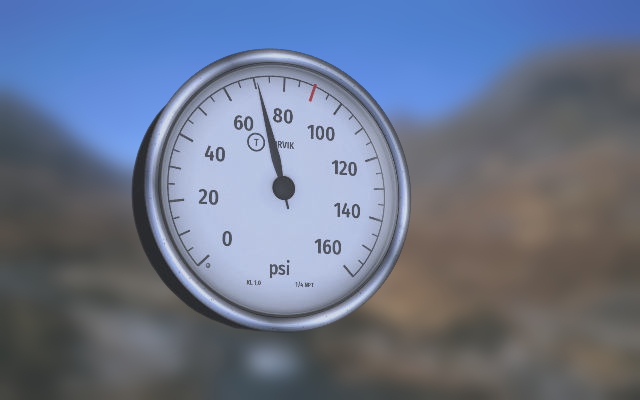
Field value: 70
